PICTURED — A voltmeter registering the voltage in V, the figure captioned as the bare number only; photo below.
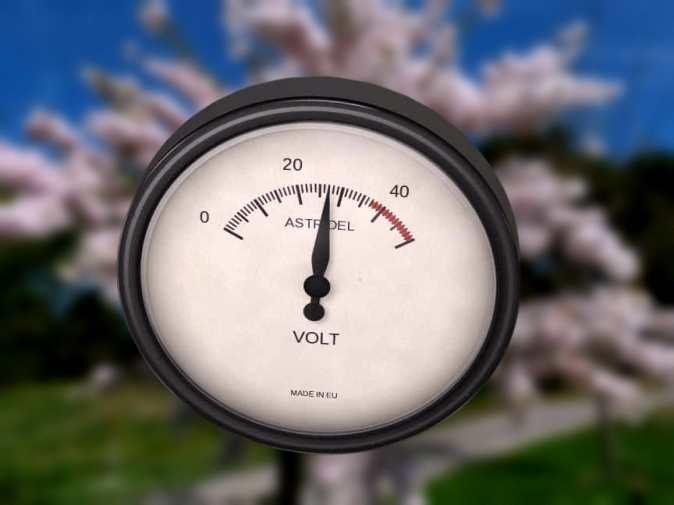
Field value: 27
